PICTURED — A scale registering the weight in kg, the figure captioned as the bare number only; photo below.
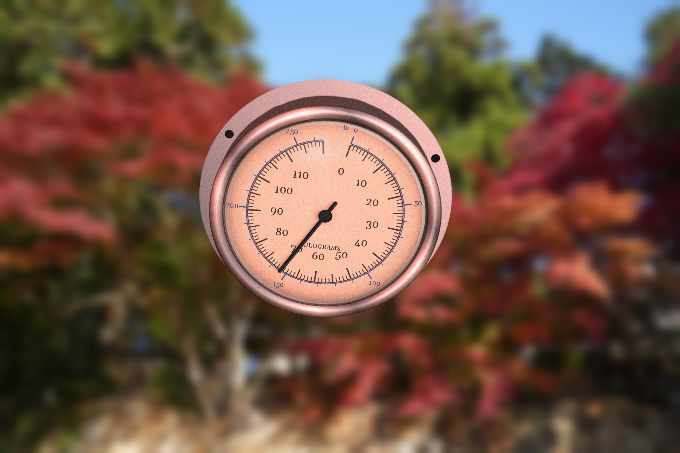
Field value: 70
